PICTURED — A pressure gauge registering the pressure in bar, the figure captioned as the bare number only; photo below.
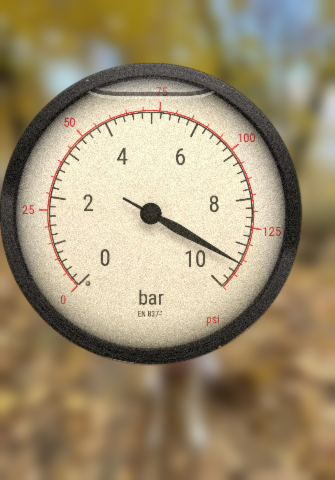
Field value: 9.4
